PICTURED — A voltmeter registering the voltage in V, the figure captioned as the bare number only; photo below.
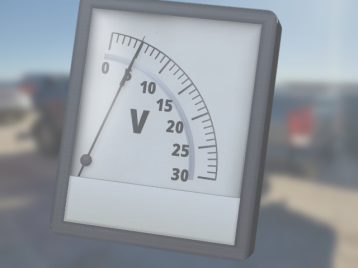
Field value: 5
